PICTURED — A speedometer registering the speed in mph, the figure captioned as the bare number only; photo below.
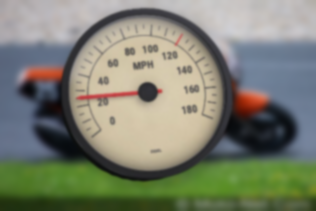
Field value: 25
